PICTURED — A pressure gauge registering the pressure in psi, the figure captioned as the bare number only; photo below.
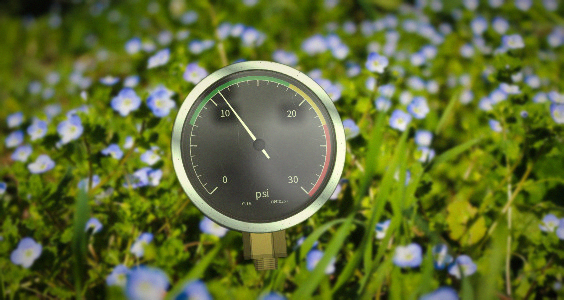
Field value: 11
